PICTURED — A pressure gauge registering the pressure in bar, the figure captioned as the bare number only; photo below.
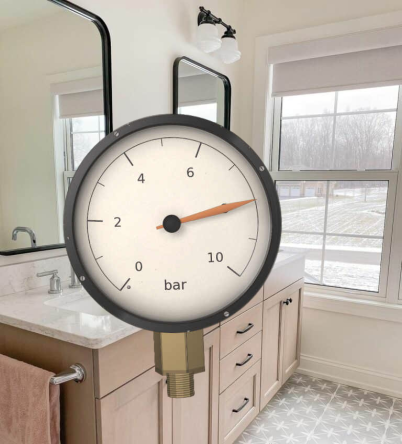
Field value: 8
